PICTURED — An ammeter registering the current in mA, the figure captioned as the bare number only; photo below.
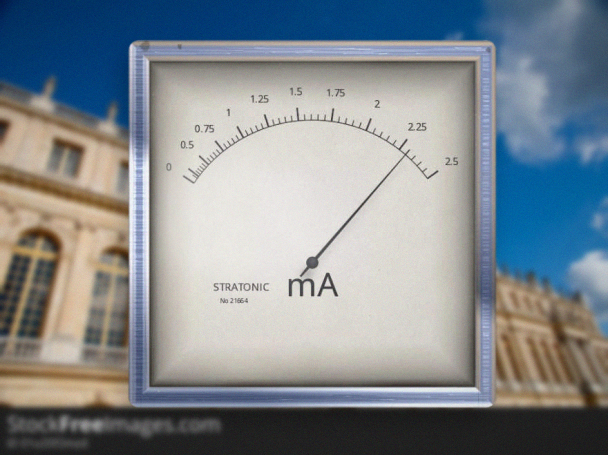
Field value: 2.3
